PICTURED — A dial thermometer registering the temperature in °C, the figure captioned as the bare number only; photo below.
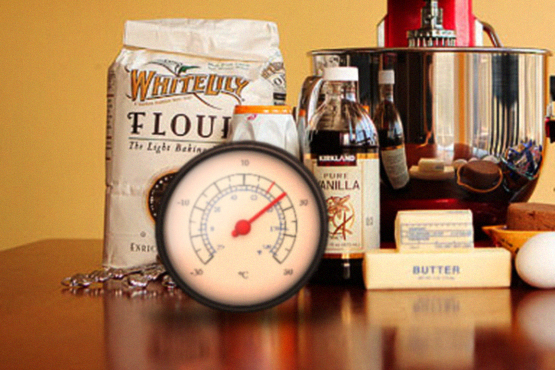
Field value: 25
